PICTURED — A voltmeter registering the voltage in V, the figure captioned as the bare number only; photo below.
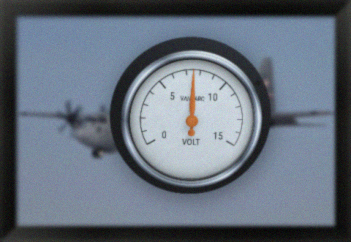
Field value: 7.5
